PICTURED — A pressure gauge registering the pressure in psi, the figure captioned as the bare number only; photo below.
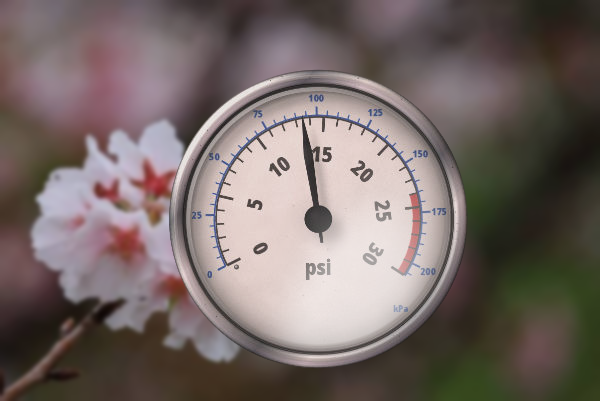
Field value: 13.5
